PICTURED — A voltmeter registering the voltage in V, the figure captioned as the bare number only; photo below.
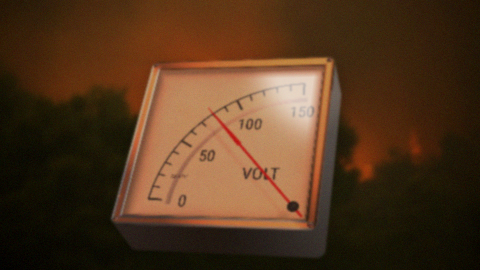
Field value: 80
